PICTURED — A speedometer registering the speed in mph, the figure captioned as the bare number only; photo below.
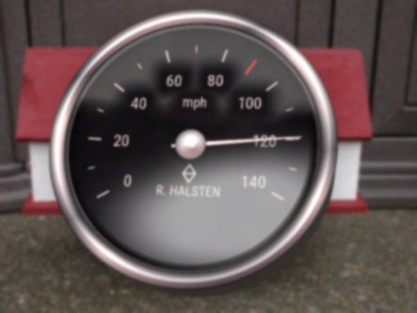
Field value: 120
